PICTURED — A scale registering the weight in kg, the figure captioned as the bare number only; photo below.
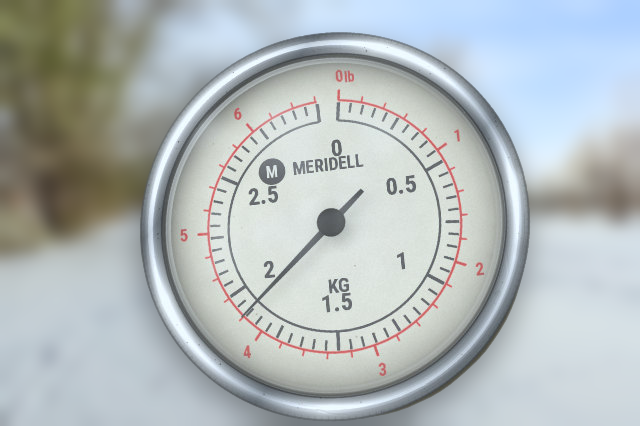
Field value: 1.9
